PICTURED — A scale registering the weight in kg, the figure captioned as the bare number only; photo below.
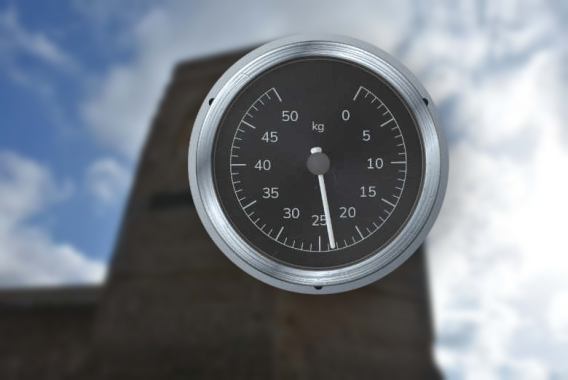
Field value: 23.5
